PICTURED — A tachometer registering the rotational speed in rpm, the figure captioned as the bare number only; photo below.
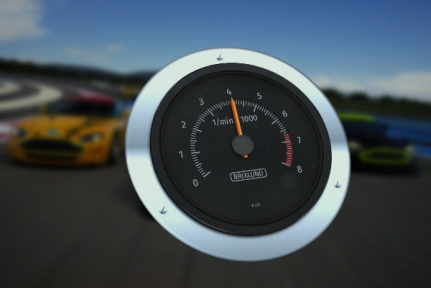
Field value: 4000
